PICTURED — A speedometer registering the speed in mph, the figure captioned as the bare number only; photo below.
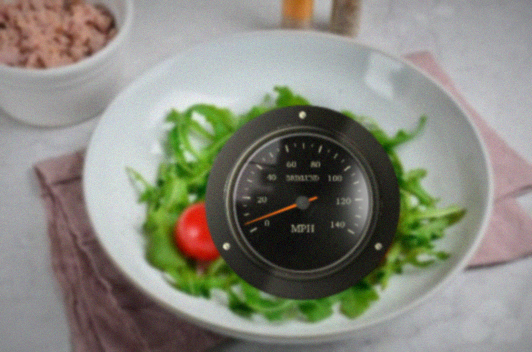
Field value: 5
